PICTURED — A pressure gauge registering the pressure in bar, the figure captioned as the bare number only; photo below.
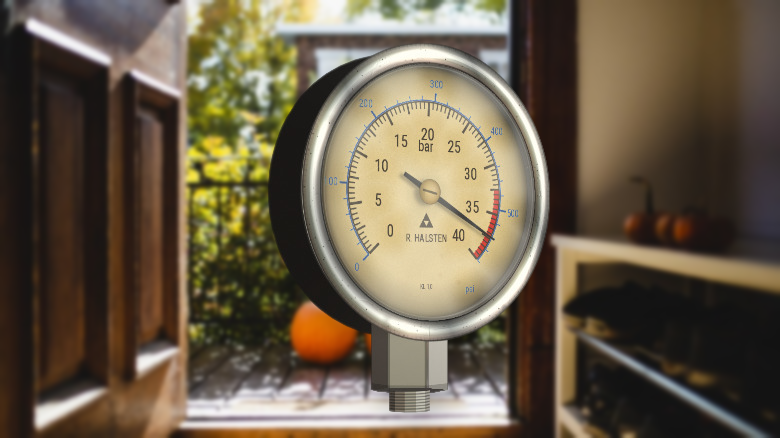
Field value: 37.5
